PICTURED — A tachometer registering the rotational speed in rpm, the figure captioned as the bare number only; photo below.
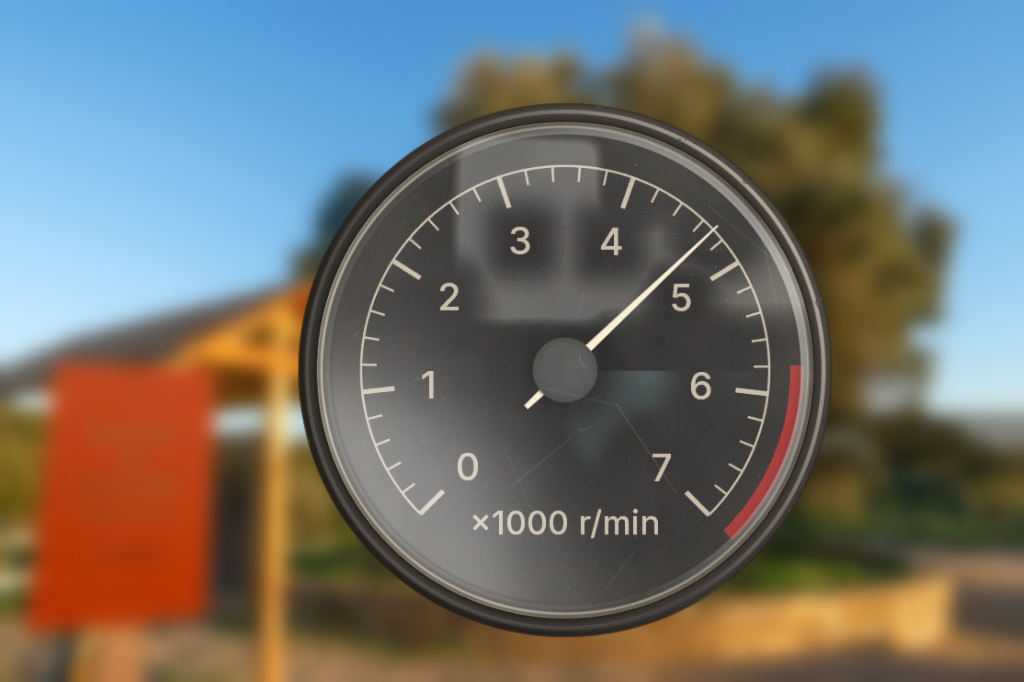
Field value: 4700
